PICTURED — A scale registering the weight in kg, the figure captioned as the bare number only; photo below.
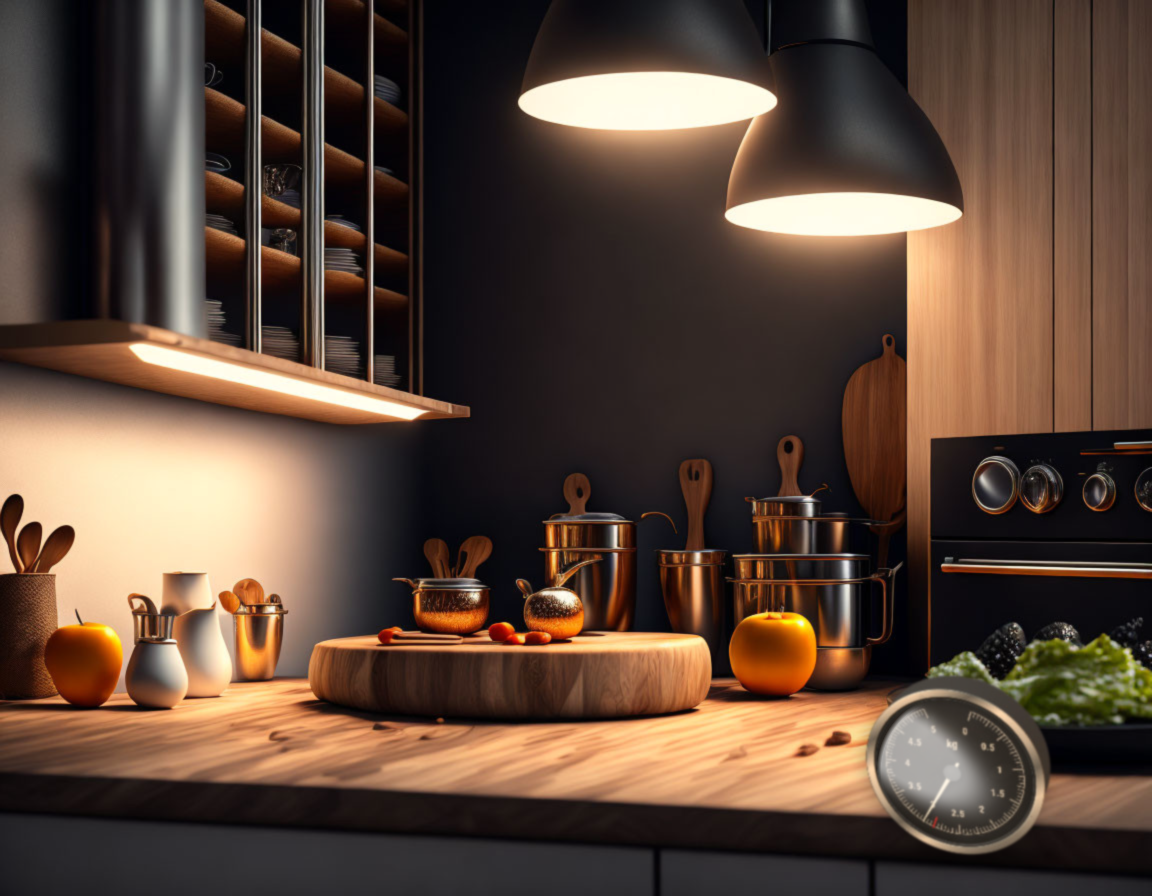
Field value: 3
